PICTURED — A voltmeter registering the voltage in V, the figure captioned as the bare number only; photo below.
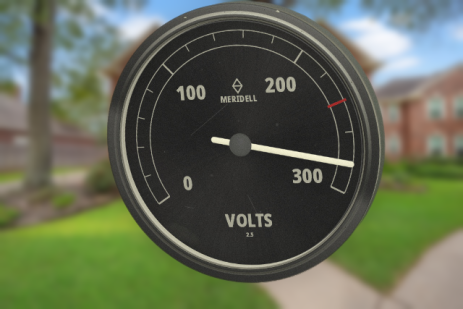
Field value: 280
